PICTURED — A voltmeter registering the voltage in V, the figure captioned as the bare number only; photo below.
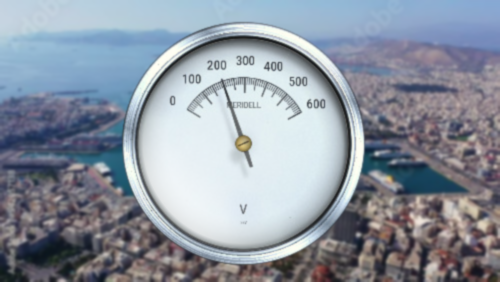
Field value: 200
